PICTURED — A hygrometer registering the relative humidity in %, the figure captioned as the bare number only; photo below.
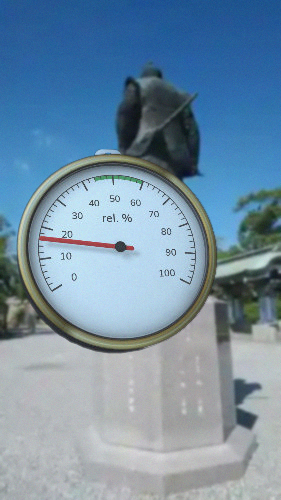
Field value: 16
